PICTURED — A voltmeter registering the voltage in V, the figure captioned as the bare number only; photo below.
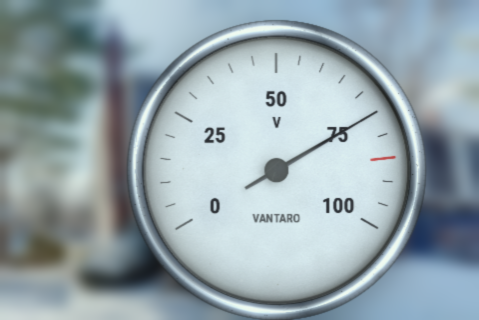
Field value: 75
